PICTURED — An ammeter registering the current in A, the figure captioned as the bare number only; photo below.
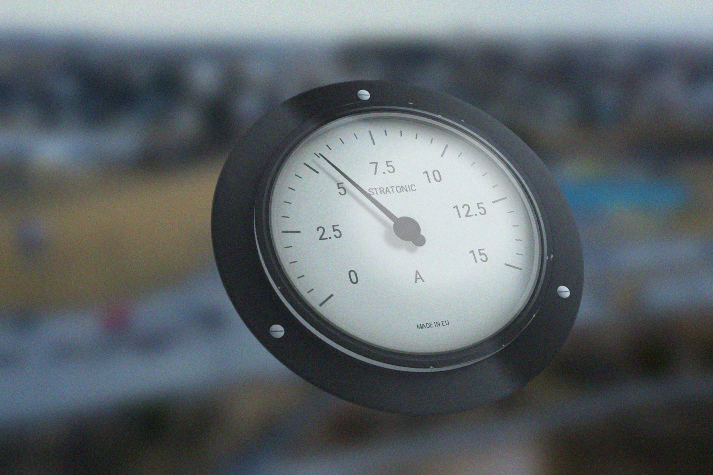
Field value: 5.5
